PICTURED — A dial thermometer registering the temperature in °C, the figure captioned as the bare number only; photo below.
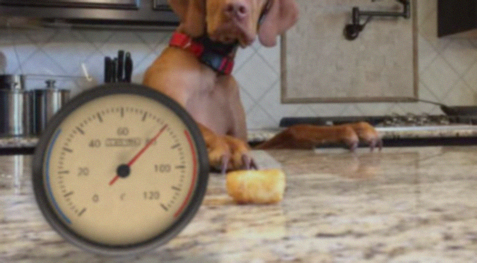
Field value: 80
